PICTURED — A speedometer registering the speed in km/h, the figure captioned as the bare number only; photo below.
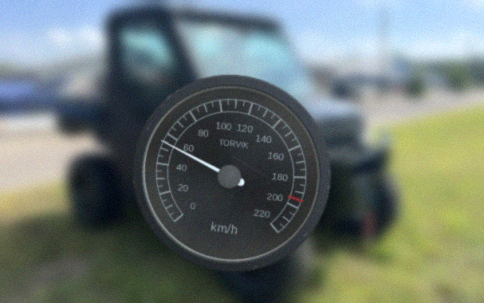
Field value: 55
